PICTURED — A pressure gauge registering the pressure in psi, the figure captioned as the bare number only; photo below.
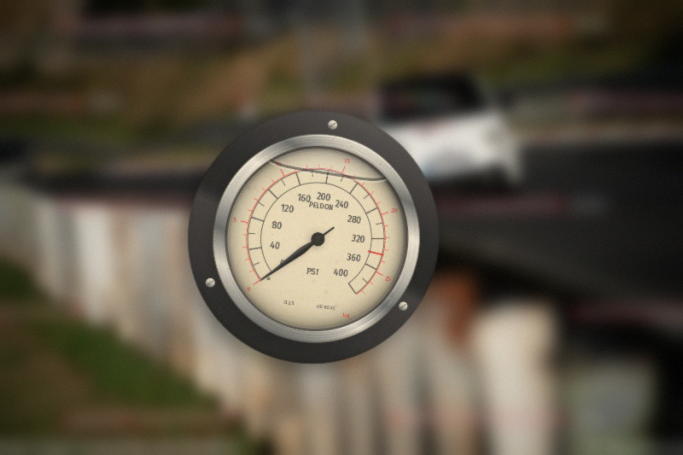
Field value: 0
